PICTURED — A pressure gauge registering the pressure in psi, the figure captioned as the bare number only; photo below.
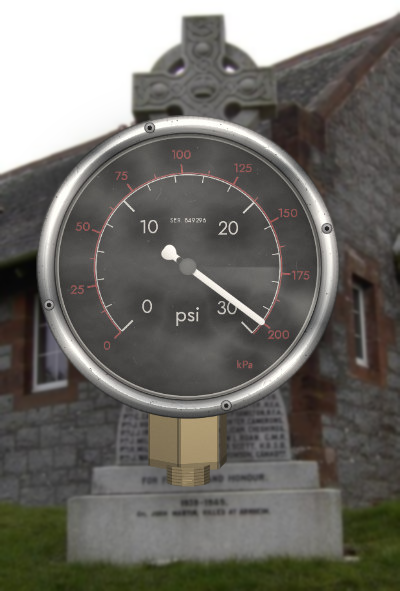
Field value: 29
